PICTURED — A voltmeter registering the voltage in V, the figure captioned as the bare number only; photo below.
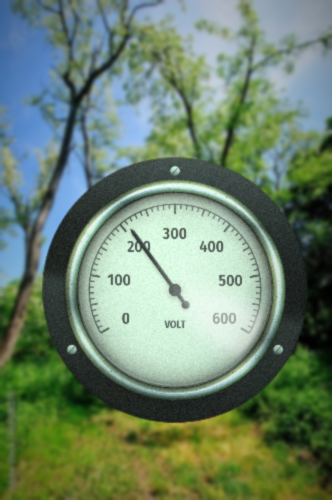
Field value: 210
